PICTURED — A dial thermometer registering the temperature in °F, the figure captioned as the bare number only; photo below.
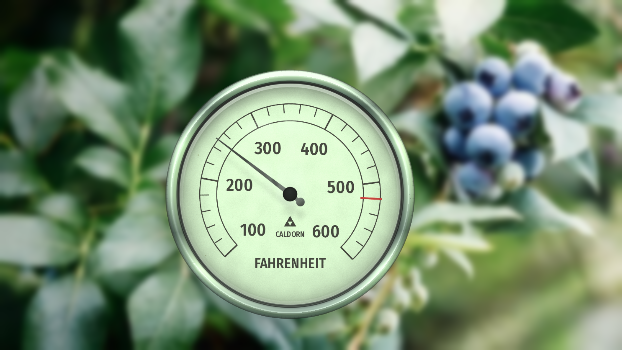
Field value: 250
